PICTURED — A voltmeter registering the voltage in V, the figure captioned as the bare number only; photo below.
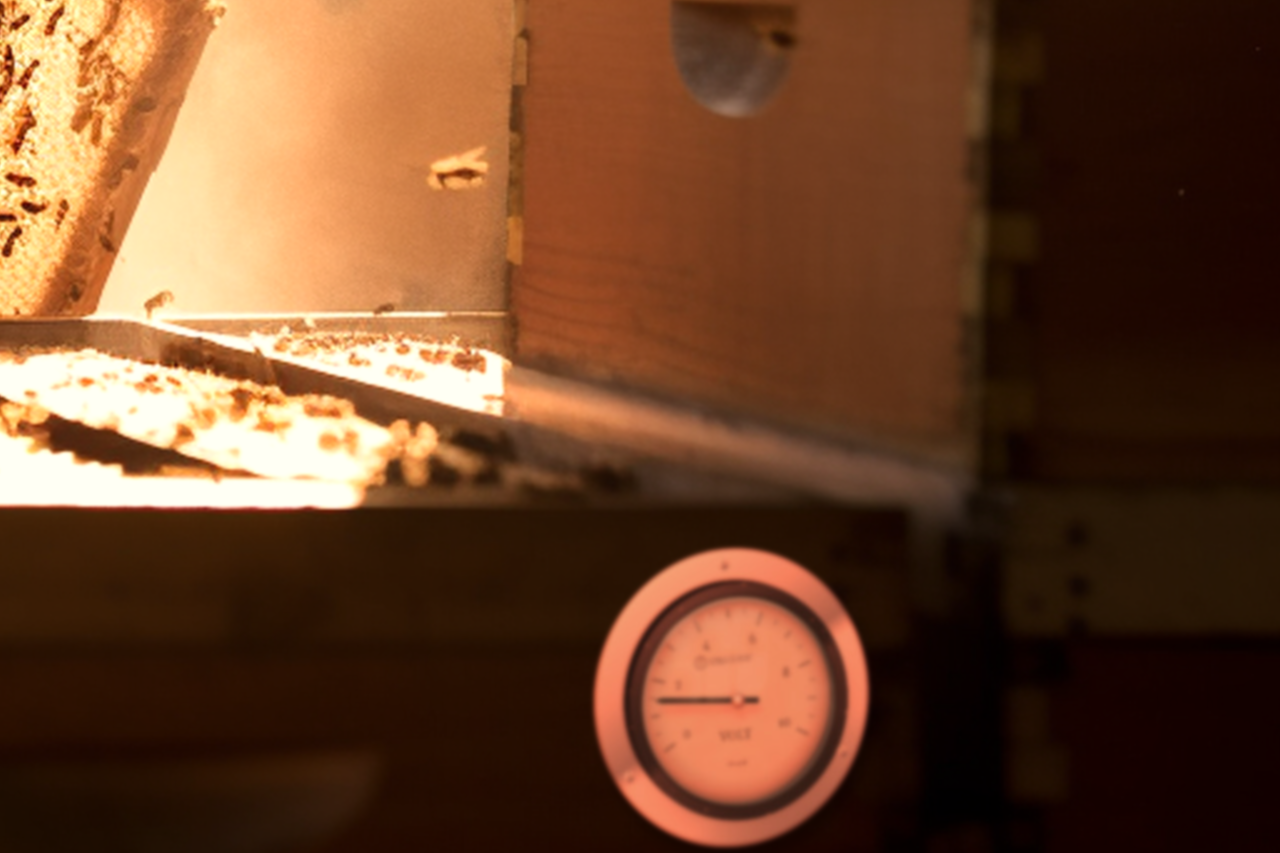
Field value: 1.5
